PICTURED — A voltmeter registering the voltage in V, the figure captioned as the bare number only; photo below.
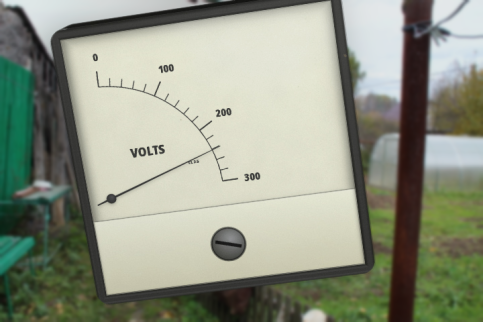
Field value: 240
